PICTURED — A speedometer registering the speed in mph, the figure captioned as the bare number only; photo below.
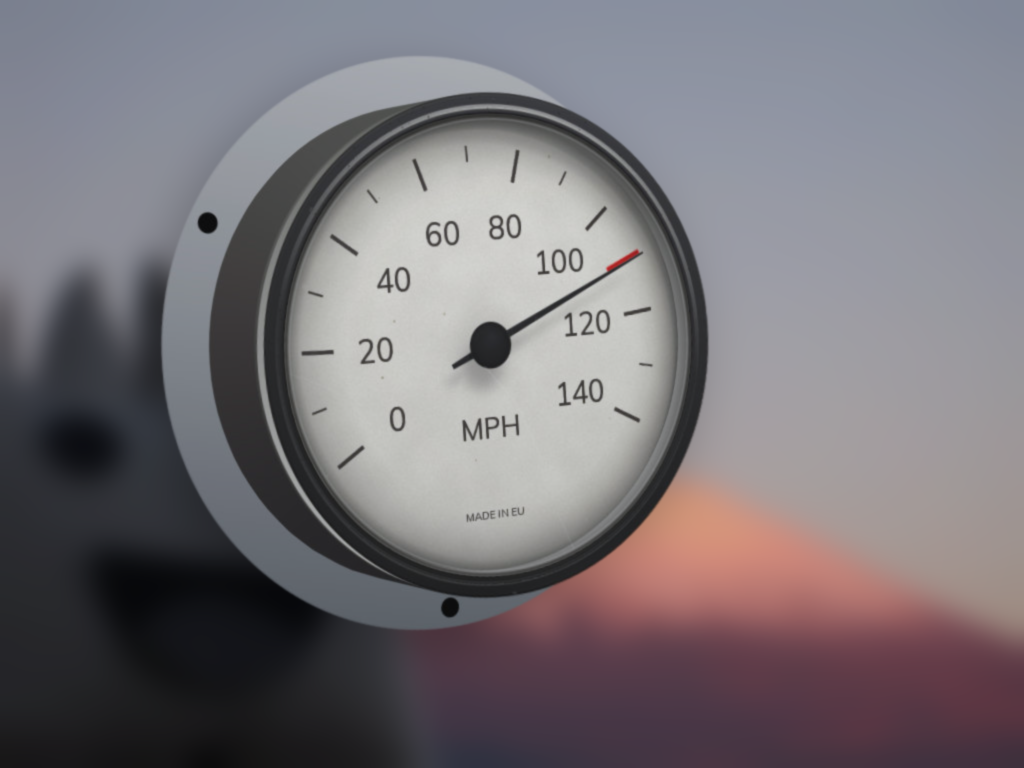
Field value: 110
